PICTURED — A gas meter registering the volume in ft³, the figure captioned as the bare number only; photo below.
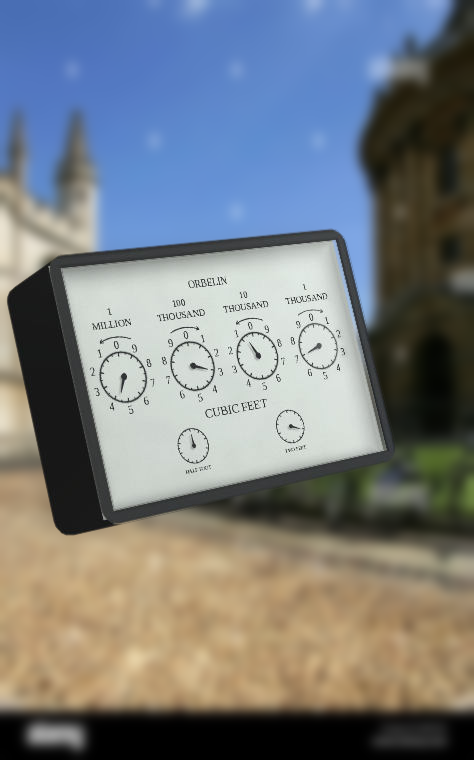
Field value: 430700
